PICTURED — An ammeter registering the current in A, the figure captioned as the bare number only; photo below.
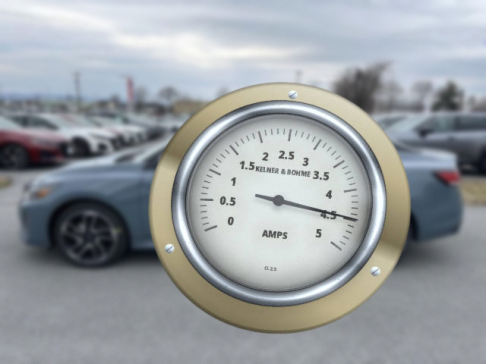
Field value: 4.5
